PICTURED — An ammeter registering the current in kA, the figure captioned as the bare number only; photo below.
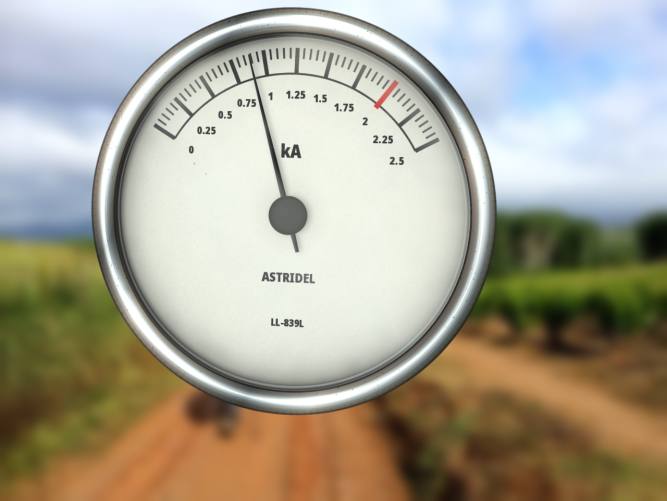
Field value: 0.9
